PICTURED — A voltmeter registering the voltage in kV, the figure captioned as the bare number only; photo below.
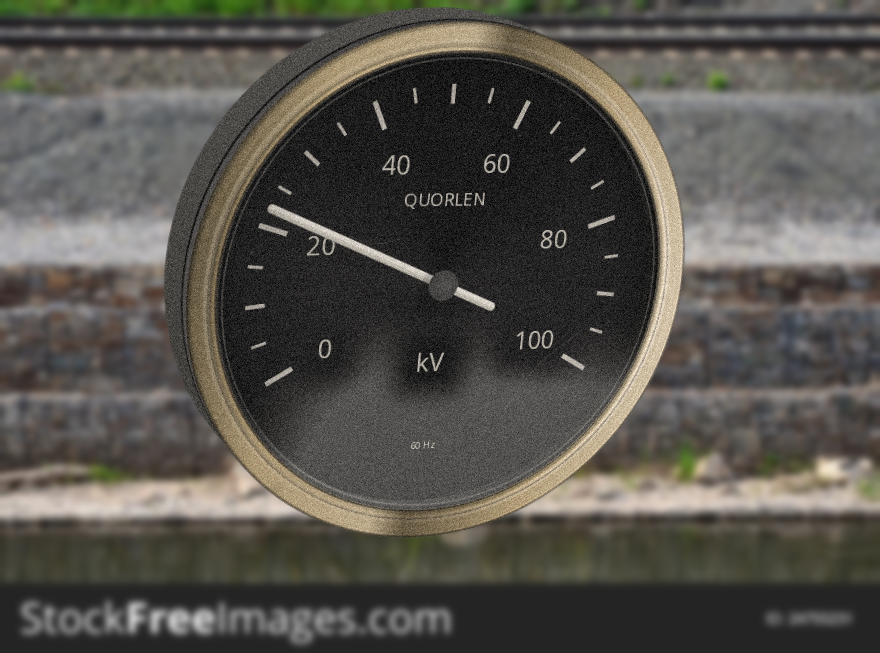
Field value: 22.5
